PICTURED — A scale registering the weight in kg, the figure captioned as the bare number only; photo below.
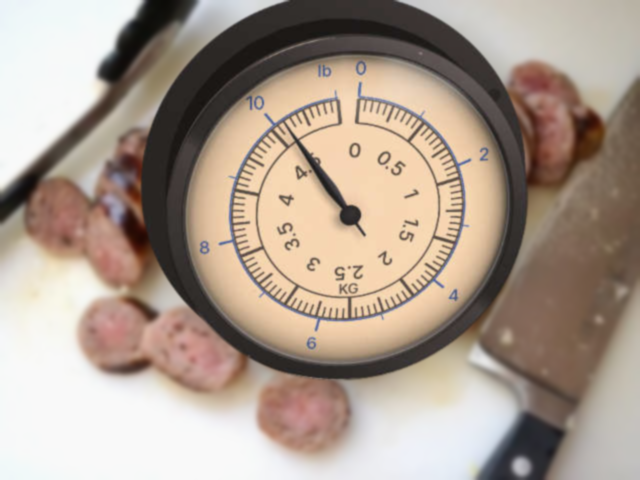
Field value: 4.6
